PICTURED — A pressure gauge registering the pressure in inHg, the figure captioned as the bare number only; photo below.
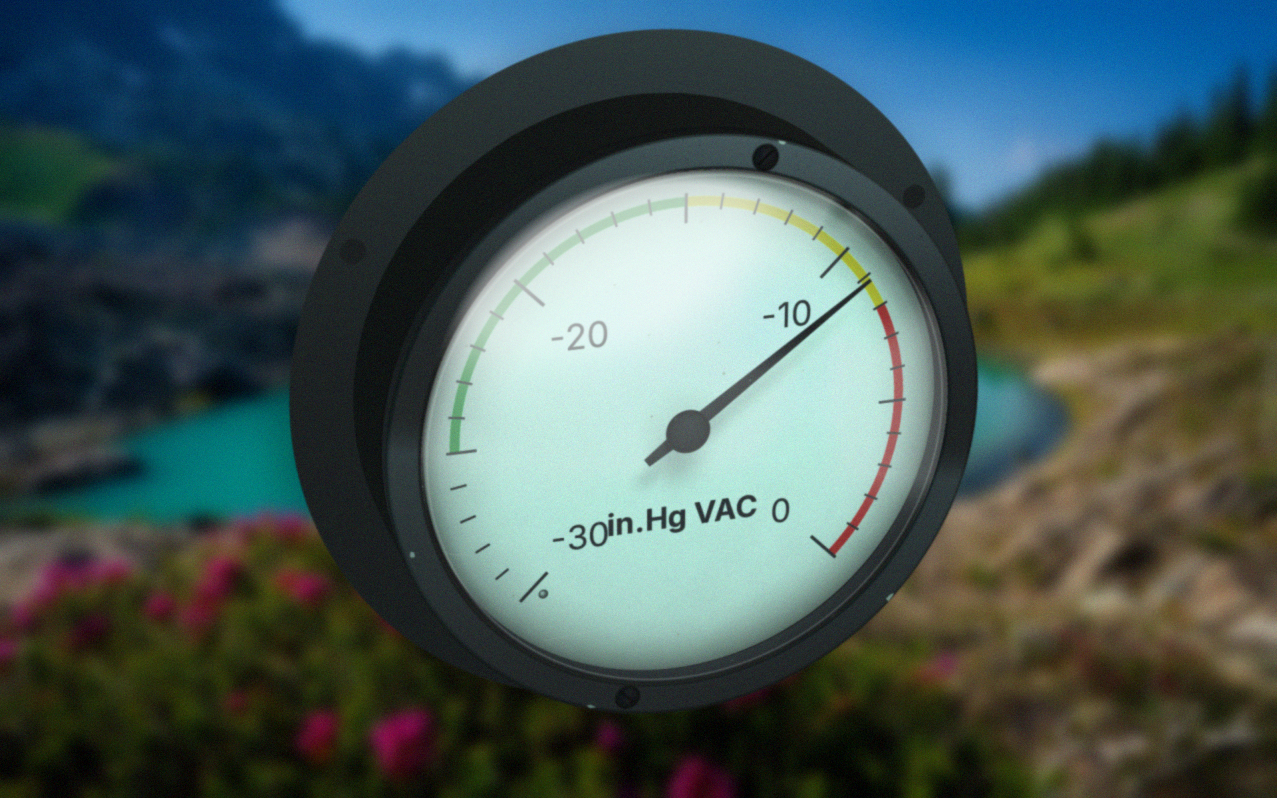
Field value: -9
